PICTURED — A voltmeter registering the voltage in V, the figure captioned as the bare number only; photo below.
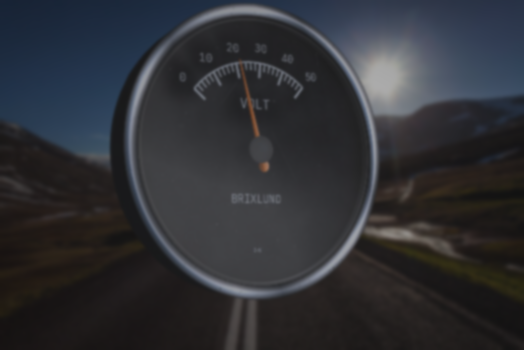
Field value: 20
